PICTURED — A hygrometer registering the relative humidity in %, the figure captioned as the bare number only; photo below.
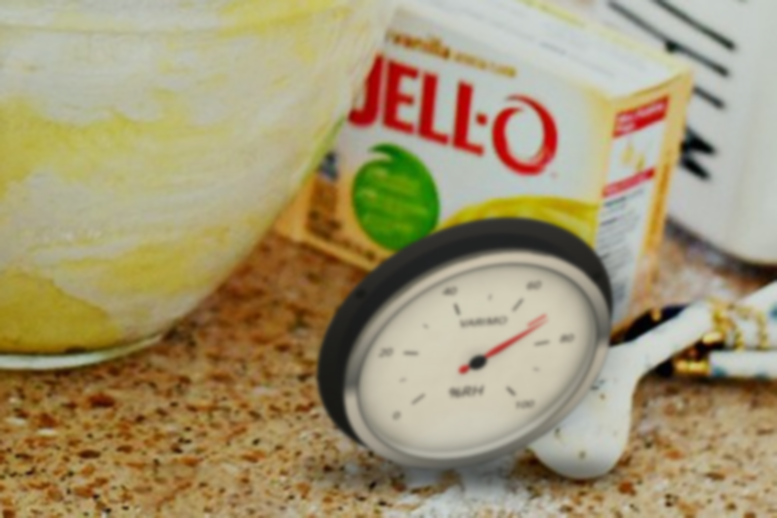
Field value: 70
